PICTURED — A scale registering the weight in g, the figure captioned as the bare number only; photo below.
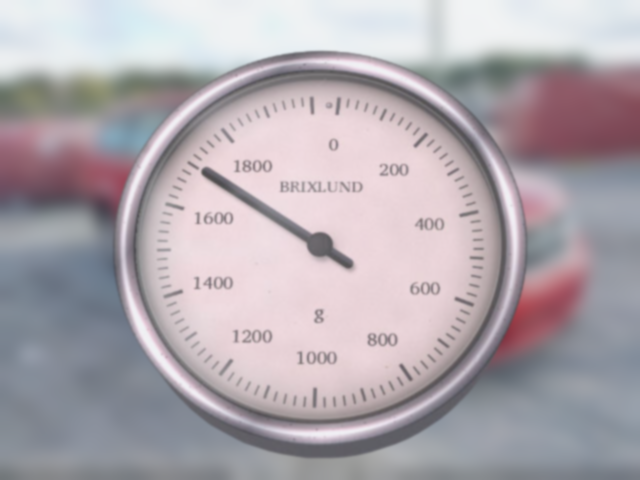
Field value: 1700
